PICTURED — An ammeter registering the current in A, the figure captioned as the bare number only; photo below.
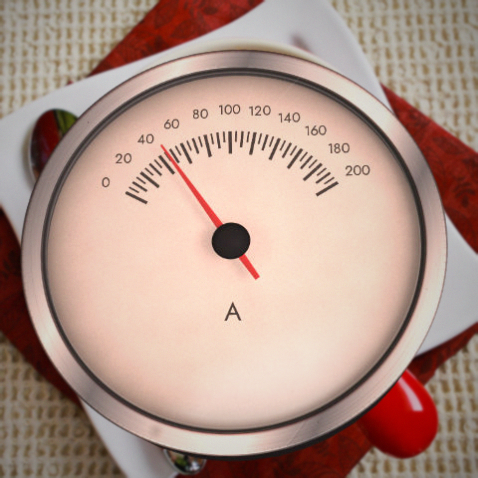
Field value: 45
